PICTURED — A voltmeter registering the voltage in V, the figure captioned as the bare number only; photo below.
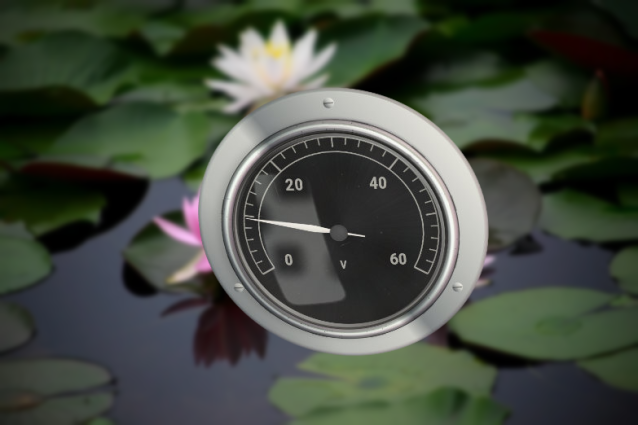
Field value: 10
